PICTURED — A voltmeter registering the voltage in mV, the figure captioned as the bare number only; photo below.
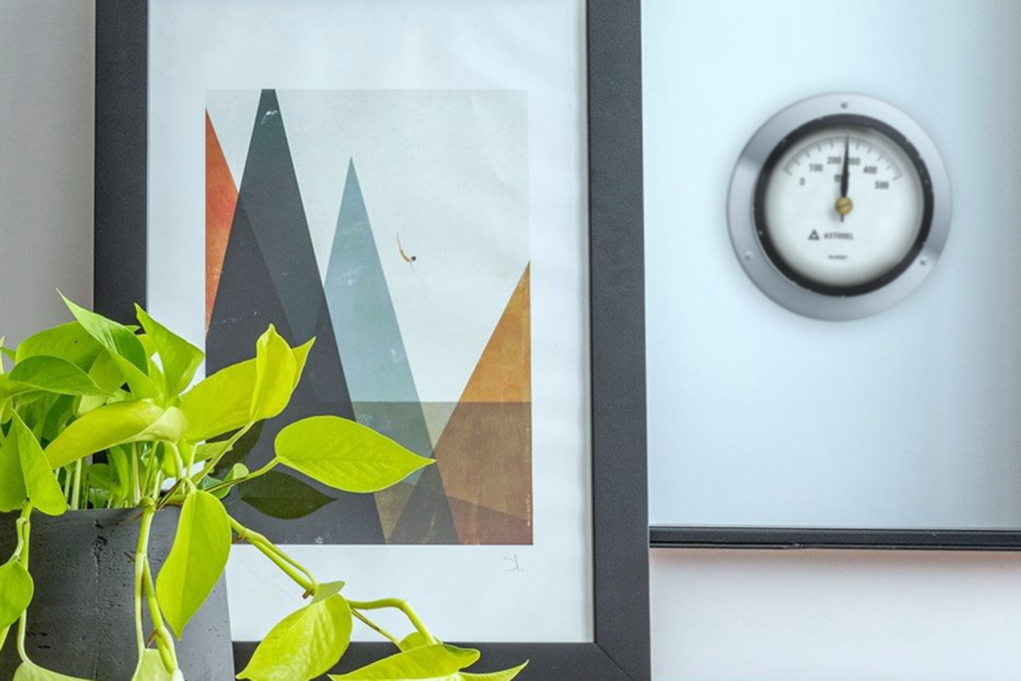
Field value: 250
